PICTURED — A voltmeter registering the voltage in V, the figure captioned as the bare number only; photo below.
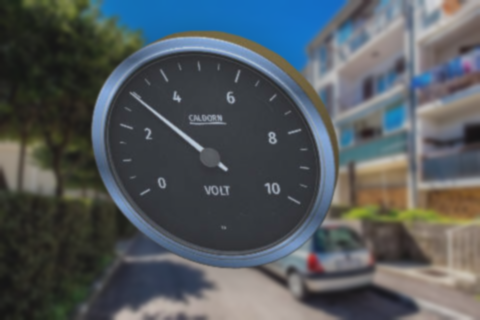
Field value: 3
